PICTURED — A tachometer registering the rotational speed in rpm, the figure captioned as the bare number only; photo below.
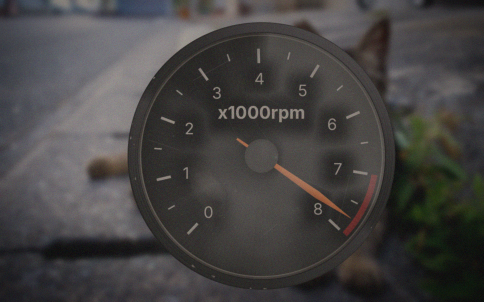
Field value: 7750
